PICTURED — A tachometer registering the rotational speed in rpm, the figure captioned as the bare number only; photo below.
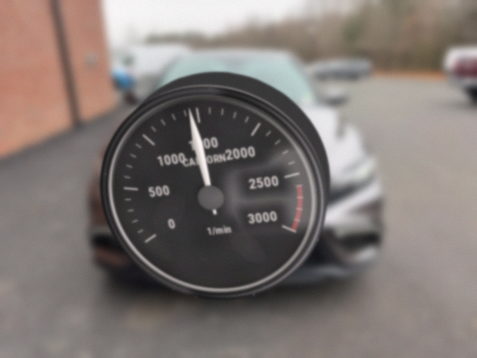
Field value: 1450
